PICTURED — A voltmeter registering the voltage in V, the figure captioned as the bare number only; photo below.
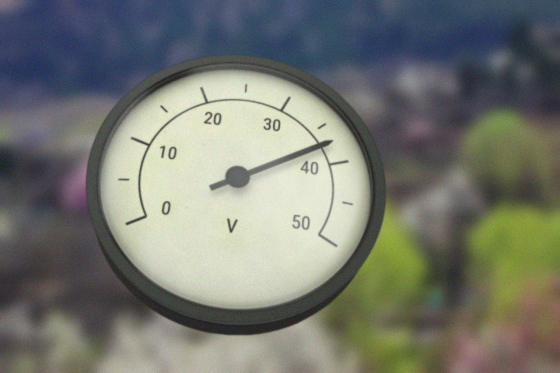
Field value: 37.5
